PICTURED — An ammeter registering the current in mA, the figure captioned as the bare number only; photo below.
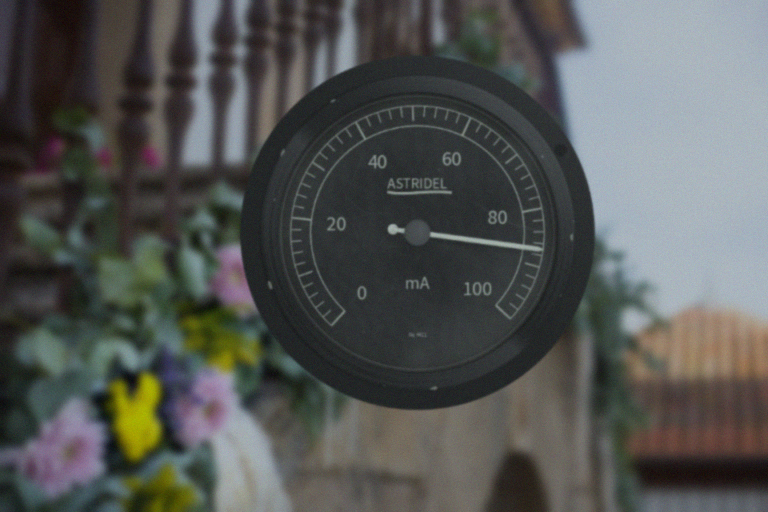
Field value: 87
